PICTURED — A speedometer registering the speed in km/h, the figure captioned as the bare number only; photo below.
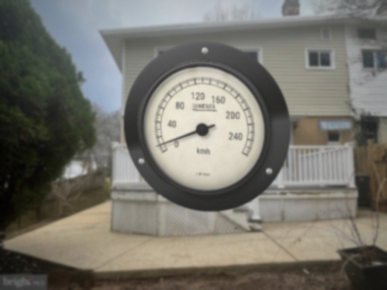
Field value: 10
